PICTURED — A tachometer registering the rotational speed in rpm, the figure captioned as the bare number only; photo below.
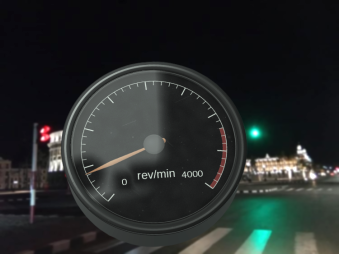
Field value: 400
